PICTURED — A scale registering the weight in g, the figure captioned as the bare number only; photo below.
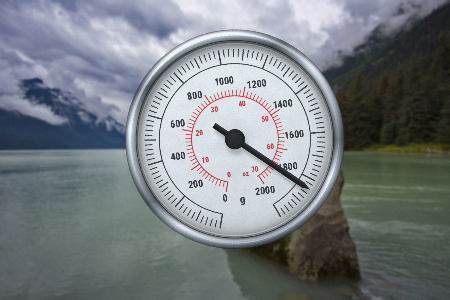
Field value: 1840
